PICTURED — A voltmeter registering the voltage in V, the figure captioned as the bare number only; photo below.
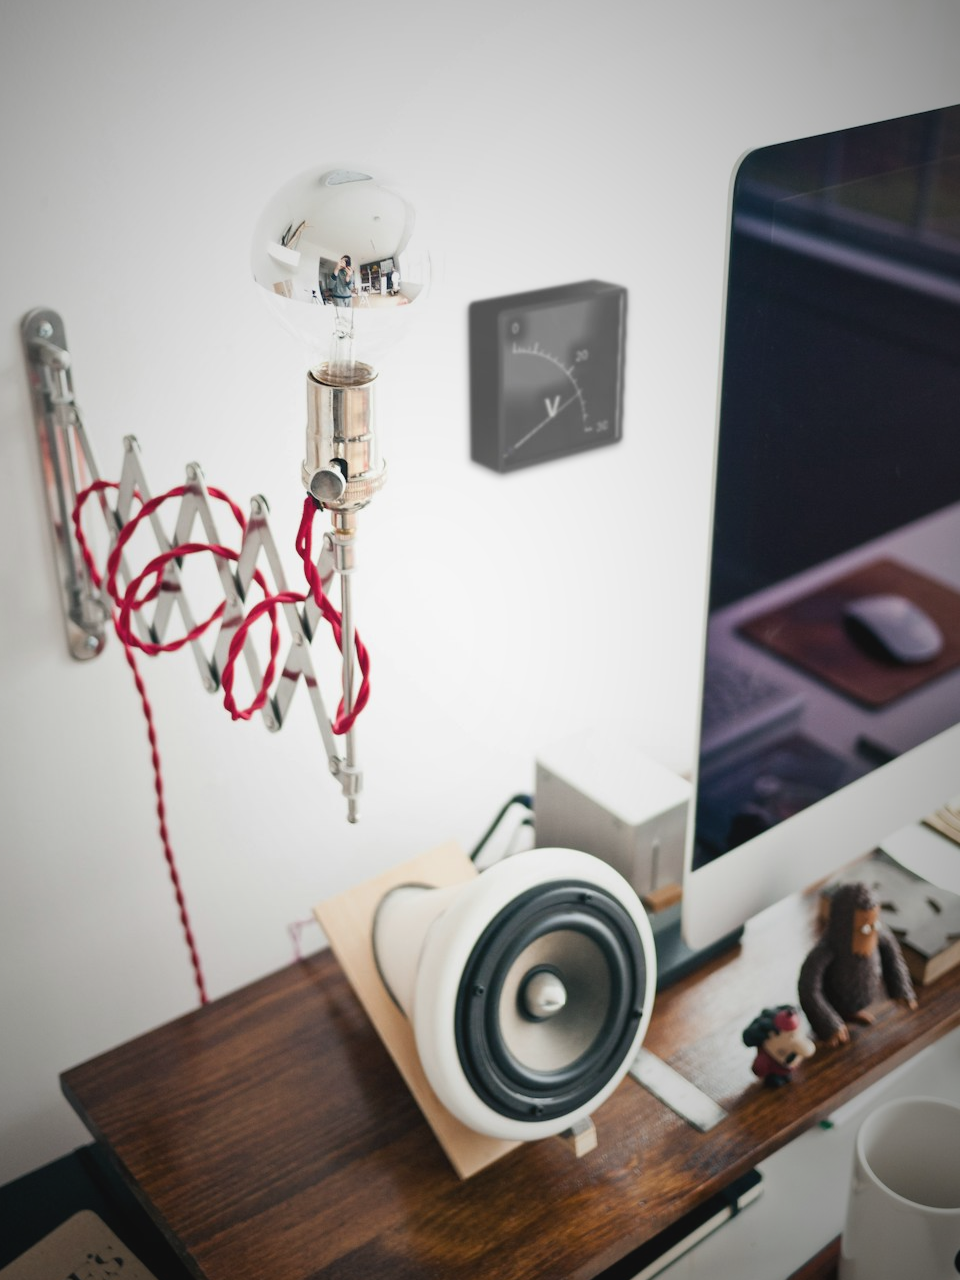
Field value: 24
